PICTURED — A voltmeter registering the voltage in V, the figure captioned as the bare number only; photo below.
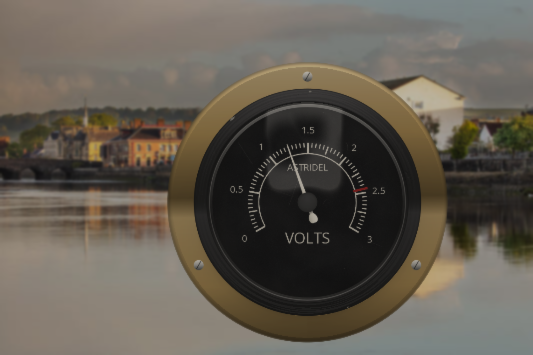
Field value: 1.25
